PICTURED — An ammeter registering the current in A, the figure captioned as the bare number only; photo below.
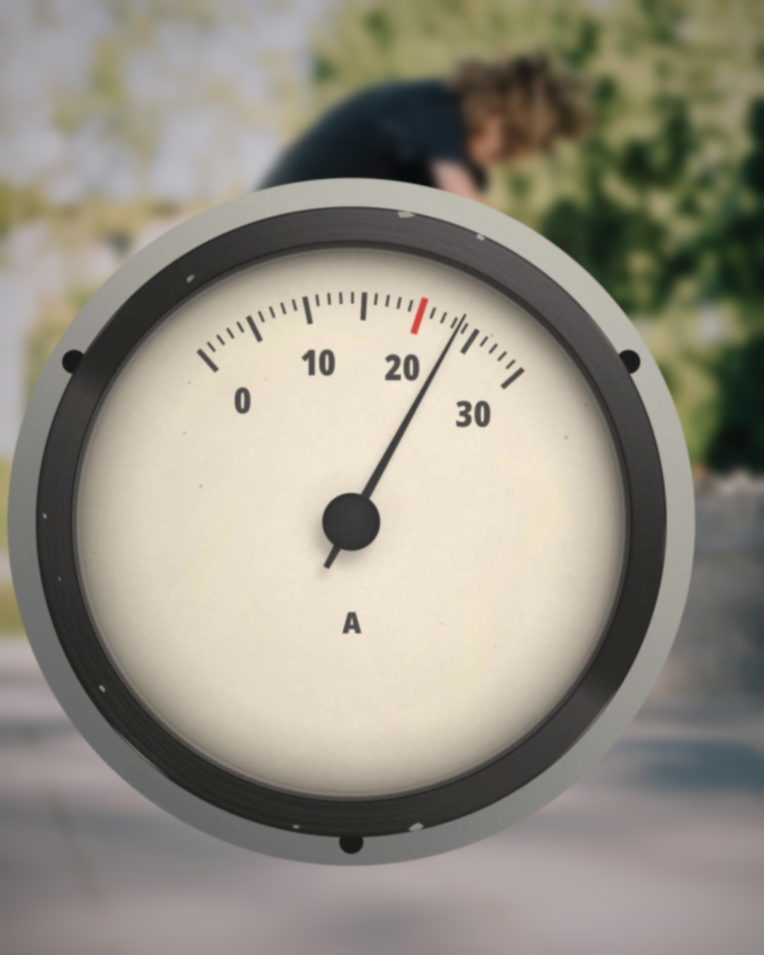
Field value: 23.5
